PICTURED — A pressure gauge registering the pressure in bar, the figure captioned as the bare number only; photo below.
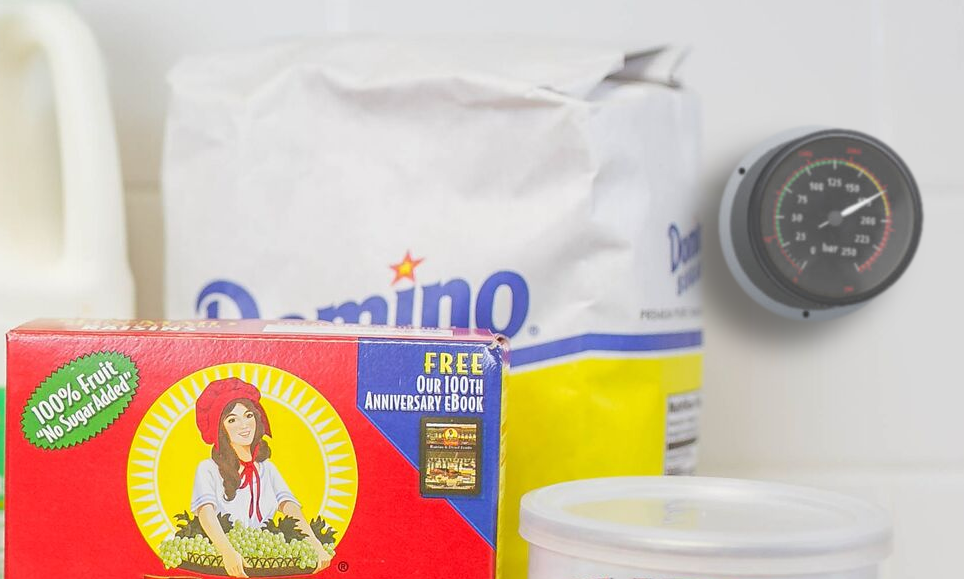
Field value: 175
